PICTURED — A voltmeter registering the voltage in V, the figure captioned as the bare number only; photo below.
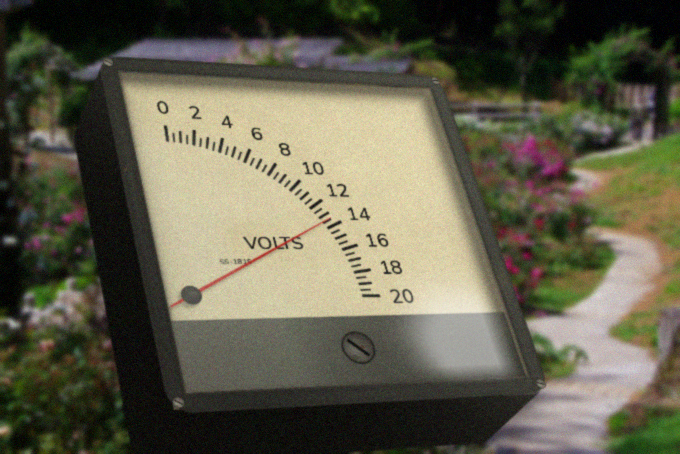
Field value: 13.5
